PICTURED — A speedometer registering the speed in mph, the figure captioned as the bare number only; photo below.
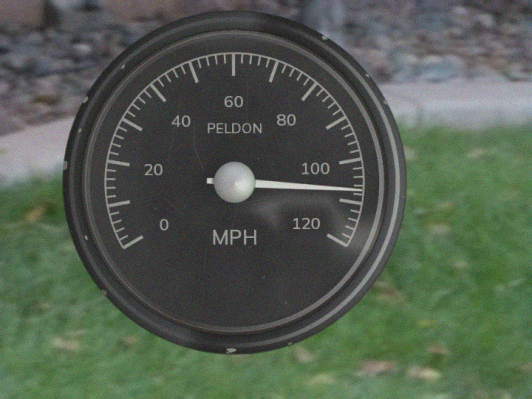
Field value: 107
